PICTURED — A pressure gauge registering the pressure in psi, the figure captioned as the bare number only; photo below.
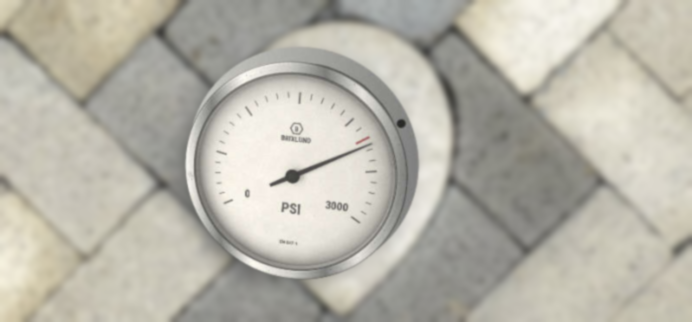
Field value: 2250
